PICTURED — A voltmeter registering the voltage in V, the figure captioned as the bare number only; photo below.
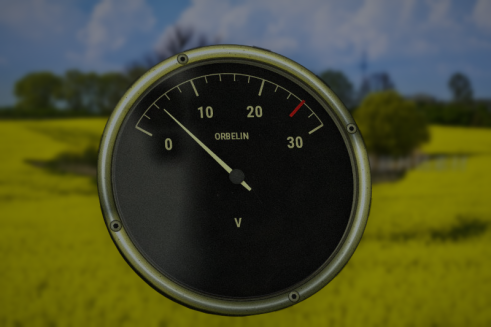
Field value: 4
